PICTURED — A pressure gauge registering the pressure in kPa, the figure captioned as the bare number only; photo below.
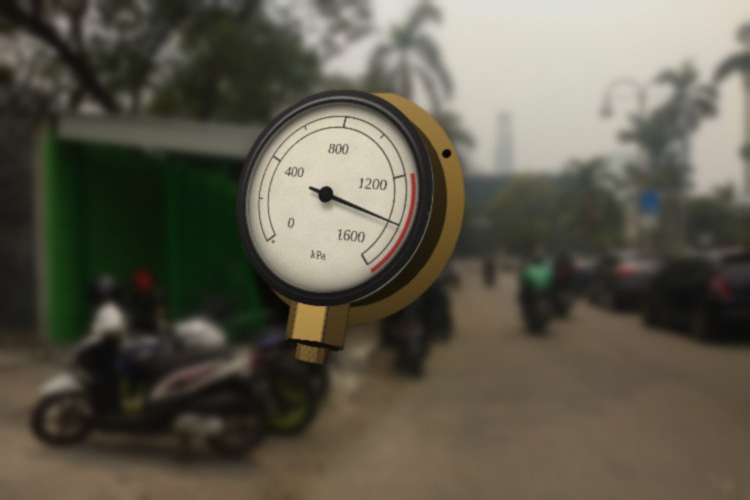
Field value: 1400
